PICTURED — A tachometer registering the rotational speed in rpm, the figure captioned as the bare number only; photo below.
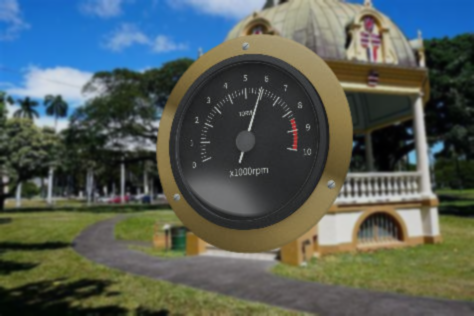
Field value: 6000
